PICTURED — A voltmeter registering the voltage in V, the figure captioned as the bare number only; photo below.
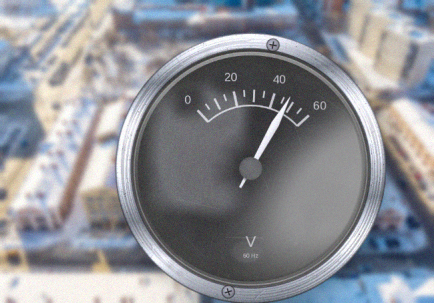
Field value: 47.5
